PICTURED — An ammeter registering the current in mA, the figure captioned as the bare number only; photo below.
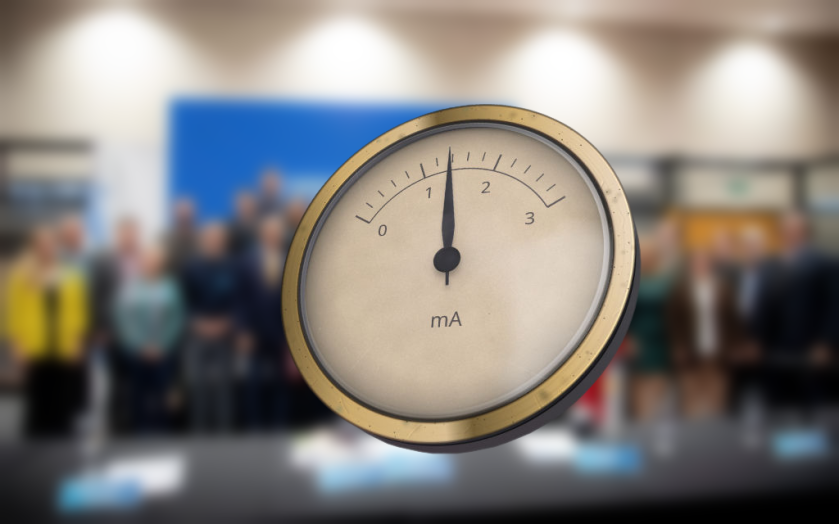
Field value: 1.4
